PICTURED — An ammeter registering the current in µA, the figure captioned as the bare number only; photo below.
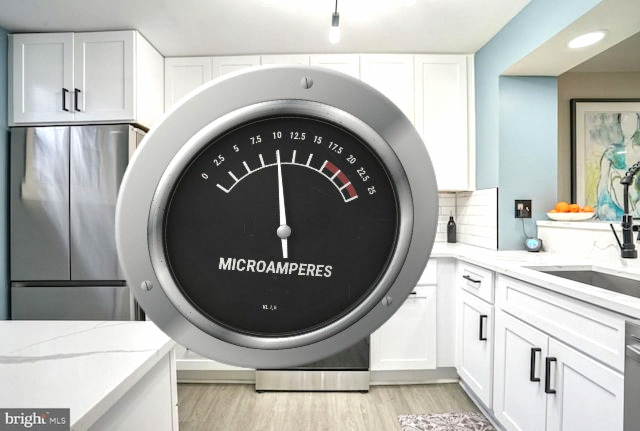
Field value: 10
